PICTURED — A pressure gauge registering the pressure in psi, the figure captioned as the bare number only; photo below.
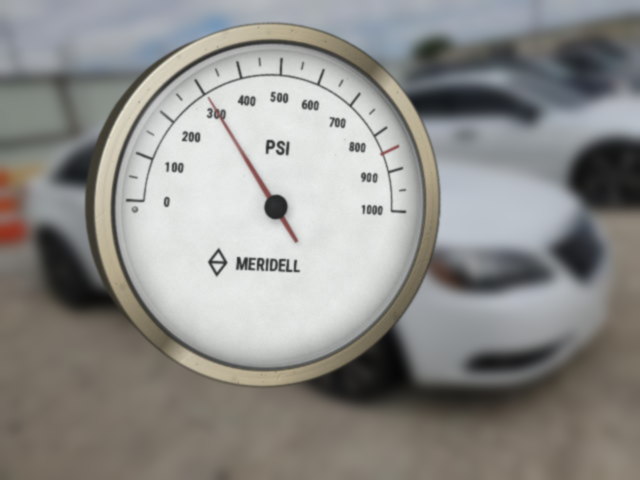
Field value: 300
